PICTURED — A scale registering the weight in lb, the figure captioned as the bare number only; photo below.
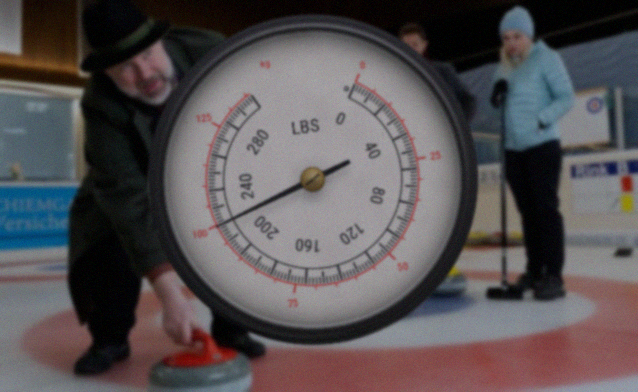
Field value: 220
